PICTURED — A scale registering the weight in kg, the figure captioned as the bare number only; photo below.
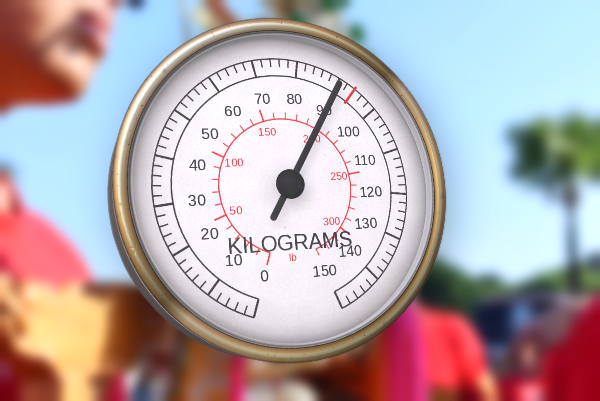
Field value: 90
